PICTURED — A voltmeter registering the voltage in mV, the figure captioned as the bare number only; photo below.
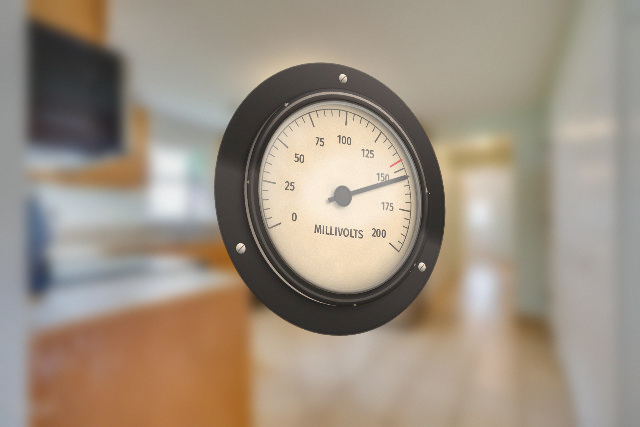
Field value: 155
